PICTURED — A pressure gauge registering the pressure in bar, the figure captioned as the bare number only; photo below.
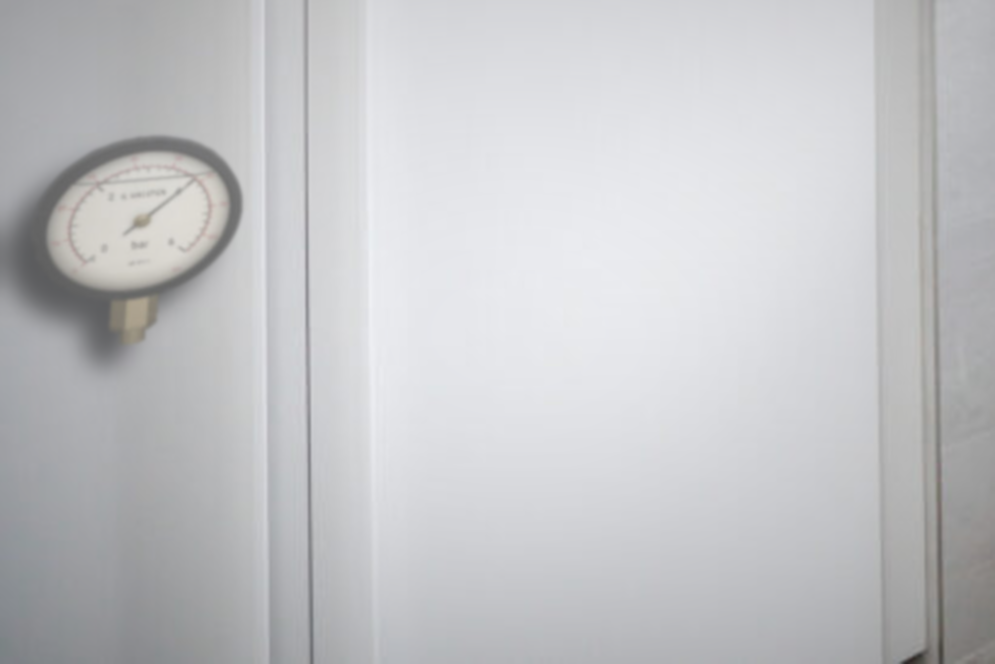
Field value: 4
